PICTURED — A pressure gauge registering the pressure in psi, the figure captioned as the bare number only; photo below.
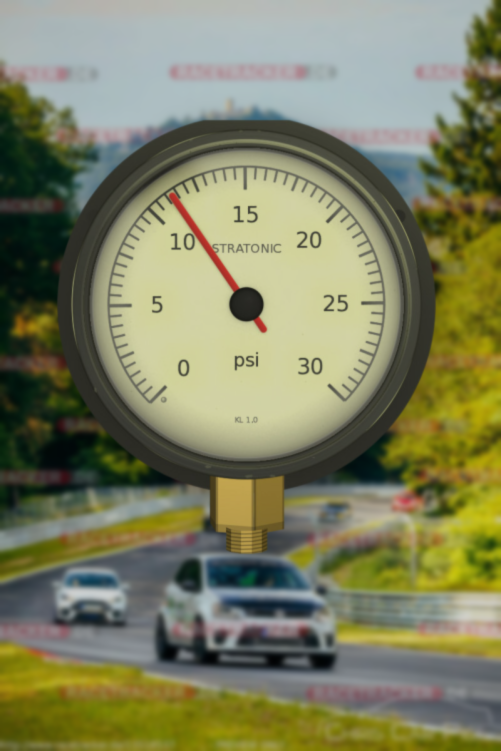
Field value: 11.25
